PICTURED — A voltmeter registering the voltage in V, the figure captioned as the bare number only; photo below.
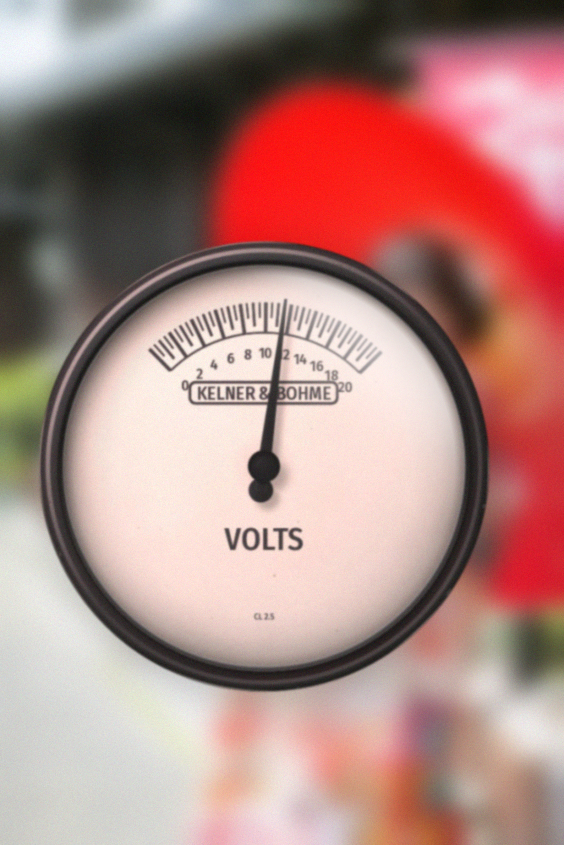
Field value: 11.5
